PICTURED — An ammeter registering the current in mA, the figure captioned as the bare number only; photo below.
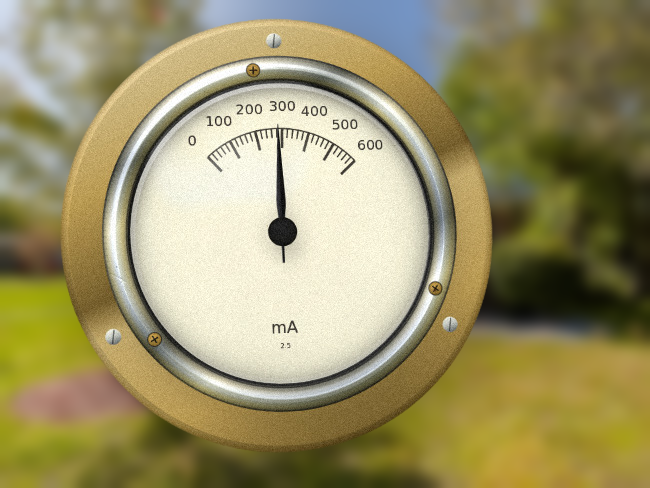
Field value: 280
